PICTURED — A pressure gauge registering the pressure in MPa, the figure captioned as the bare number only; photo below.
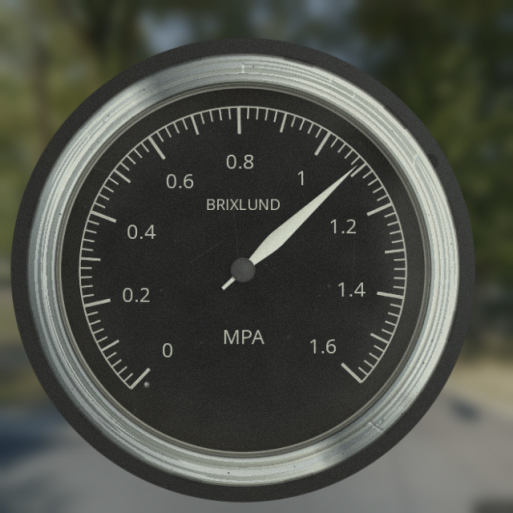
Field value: 1.09
